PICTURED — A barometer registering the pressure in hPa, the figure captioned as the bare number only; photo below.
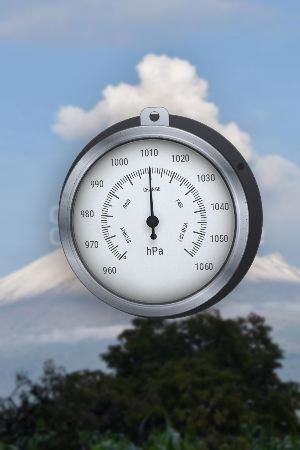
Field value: 1010
